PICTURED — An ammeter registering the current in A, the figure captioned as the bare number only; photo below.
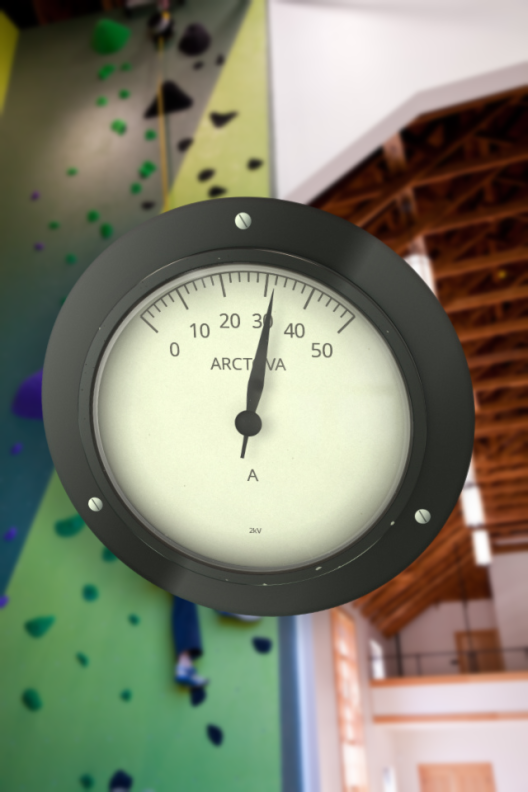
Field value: 32
